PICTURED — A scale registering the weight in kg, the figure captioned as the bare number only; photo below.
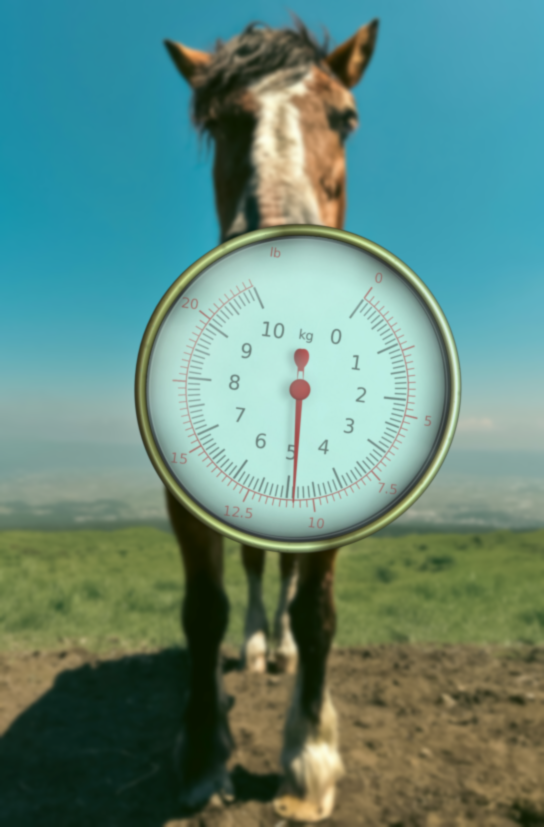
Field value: 4.9
